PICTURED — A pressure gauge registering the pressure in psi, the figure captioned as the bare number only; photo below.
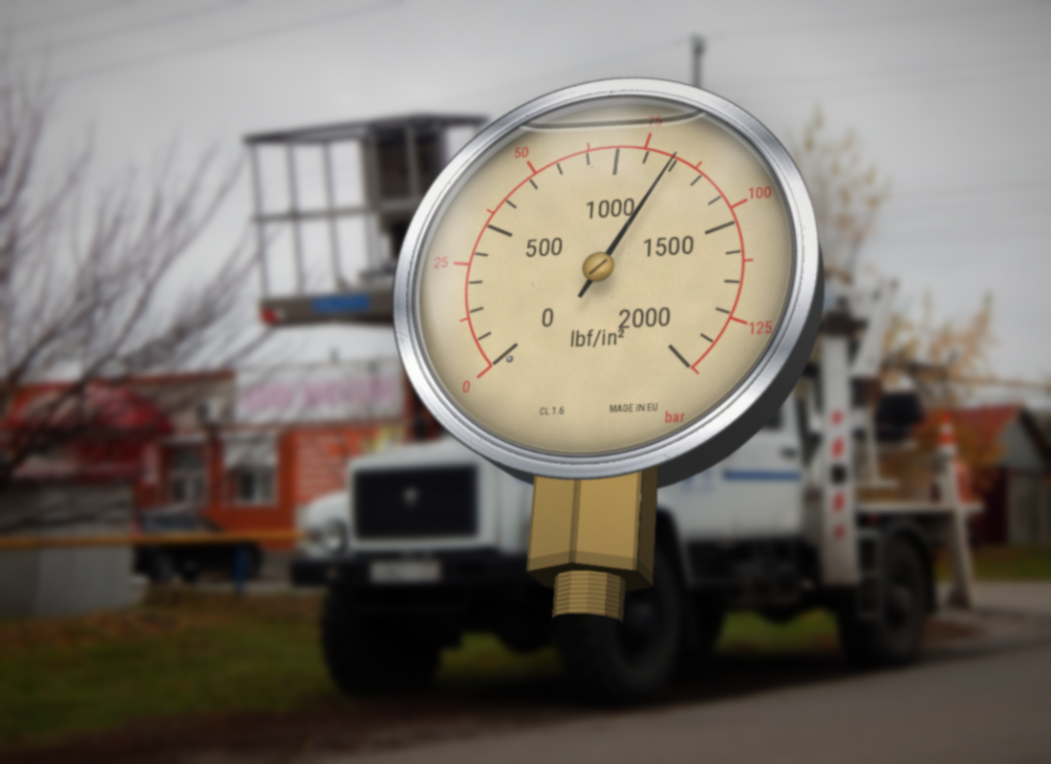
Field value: 1200
